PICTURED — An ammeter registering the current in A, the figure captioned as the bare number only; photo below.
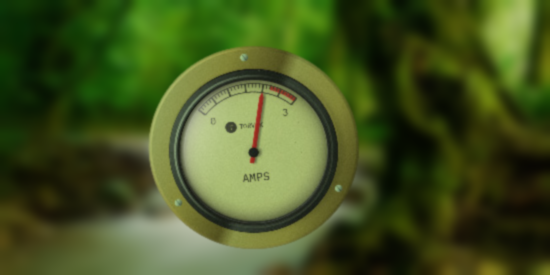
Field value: 2
